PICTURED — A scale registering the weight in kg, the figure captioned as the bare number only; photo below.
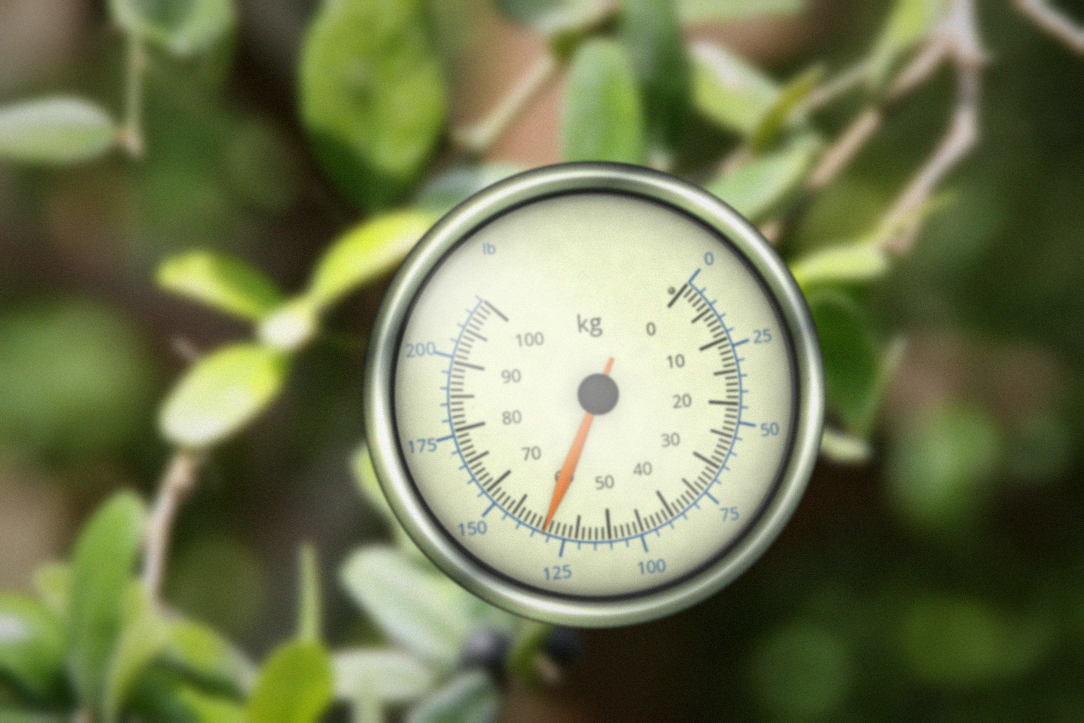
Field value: 60
